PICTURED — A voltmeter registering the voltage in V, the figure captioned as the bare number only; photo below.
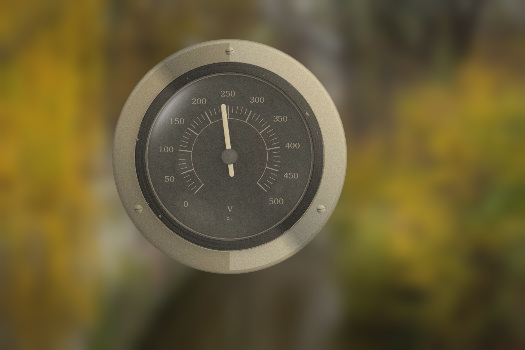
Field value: 240
